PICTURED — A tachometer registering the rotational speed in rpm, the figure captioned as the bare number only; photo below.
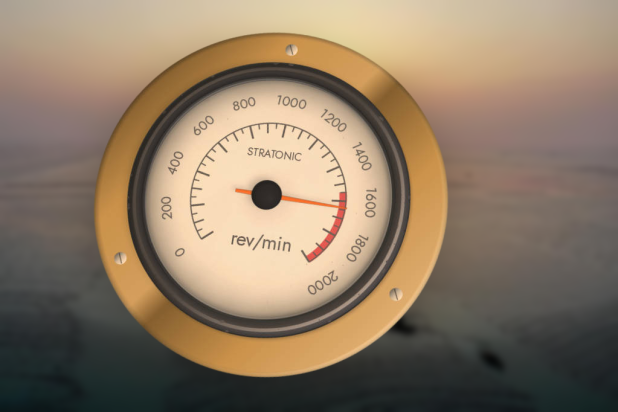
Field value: 1650
